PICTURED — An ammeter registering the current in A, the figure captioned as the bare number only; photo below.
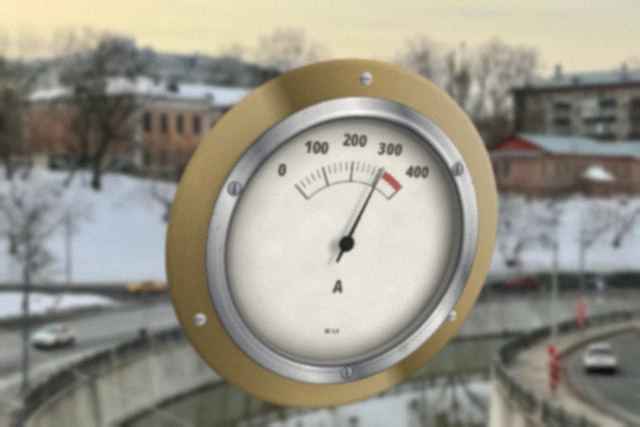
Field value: 300
